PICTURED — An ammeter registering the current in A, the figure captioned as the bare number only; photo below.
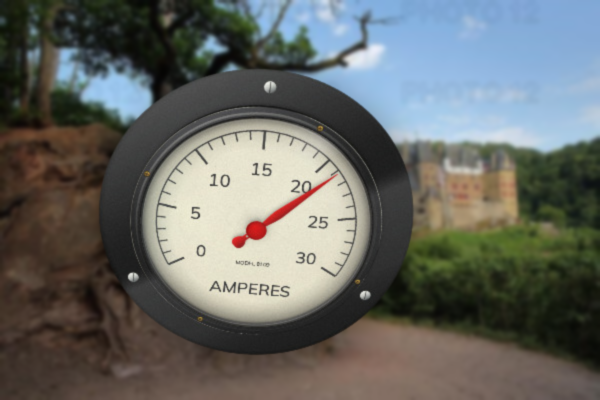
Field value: 21
